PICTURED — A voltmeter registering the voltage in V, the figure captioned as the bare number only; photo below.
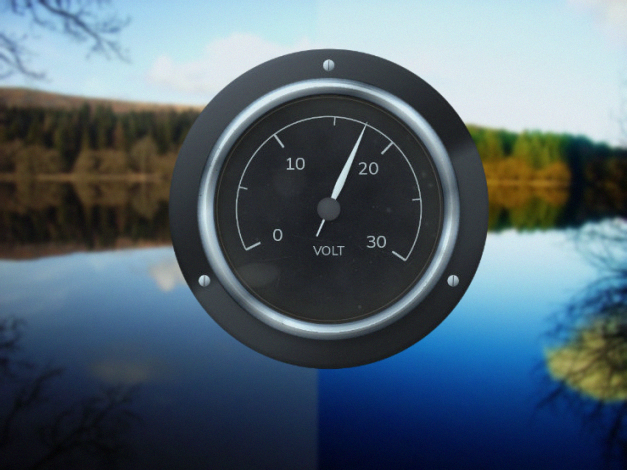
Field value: 17.5
